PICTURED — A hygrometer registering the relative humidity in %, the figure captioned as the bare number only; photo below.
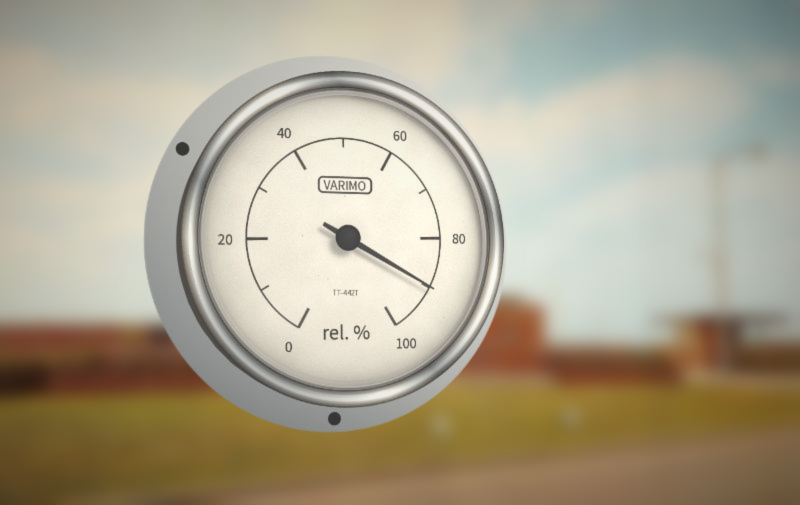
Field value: 90
